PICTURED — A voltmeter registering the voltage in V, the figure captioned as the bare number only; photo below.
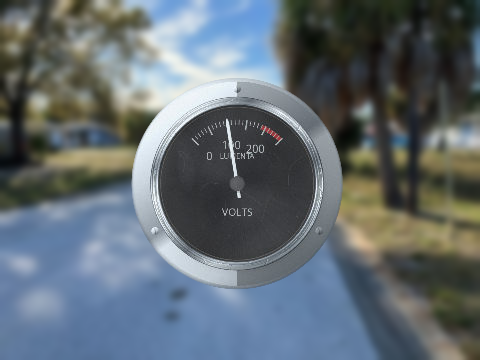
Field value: 100
